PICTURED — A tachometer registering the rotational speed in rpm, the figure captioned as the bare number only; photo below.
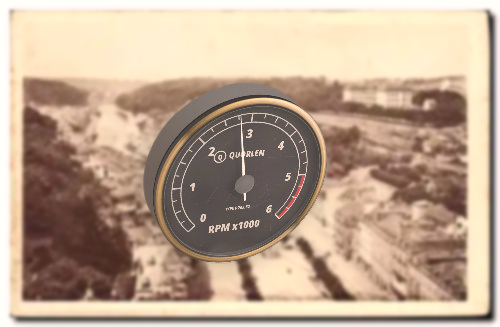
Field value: 2750
